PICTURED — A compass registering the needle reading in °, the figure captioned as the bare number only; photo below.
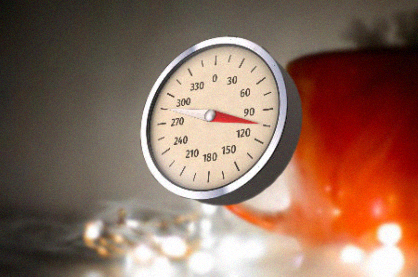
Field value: 105
